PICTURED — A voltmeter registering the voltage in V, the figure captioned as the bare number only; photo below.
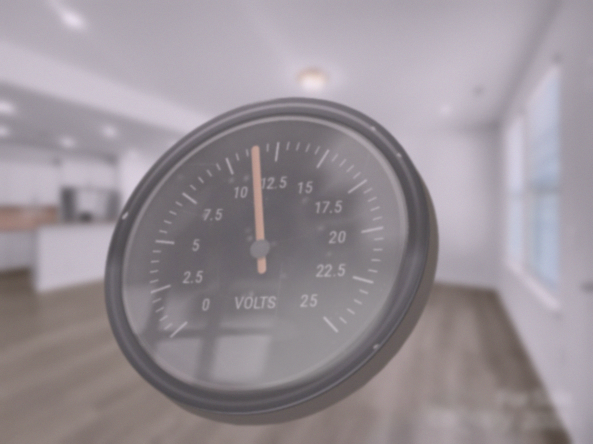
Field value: 11.5
